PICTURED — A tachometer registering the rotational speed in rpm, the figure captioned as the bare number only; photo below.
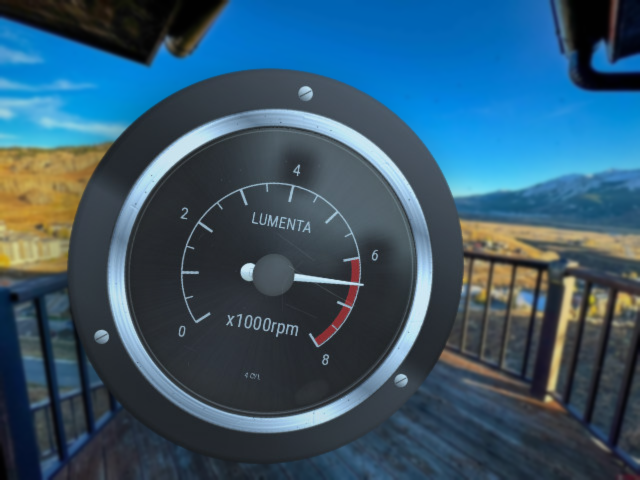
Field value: 6500
